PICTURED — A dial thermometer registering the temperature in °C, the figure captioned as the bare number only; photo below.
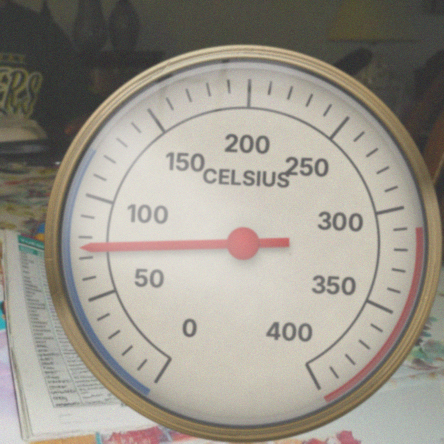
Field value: 75
